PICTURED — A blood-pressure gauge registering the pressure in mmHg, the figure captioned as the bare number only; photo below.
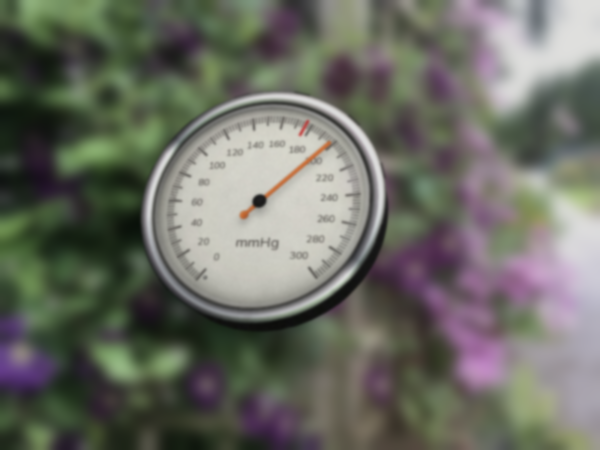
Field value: 200
